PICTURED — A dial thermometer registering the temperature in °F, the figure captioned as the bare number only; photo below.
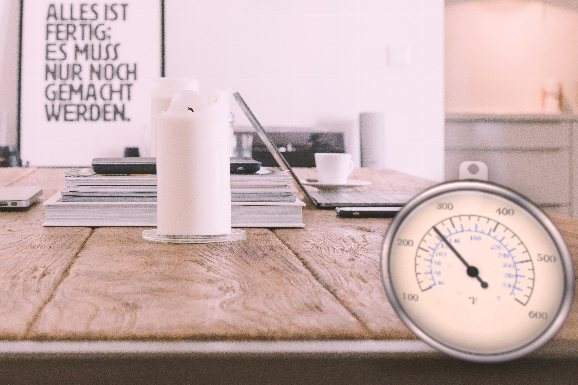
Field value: 260
